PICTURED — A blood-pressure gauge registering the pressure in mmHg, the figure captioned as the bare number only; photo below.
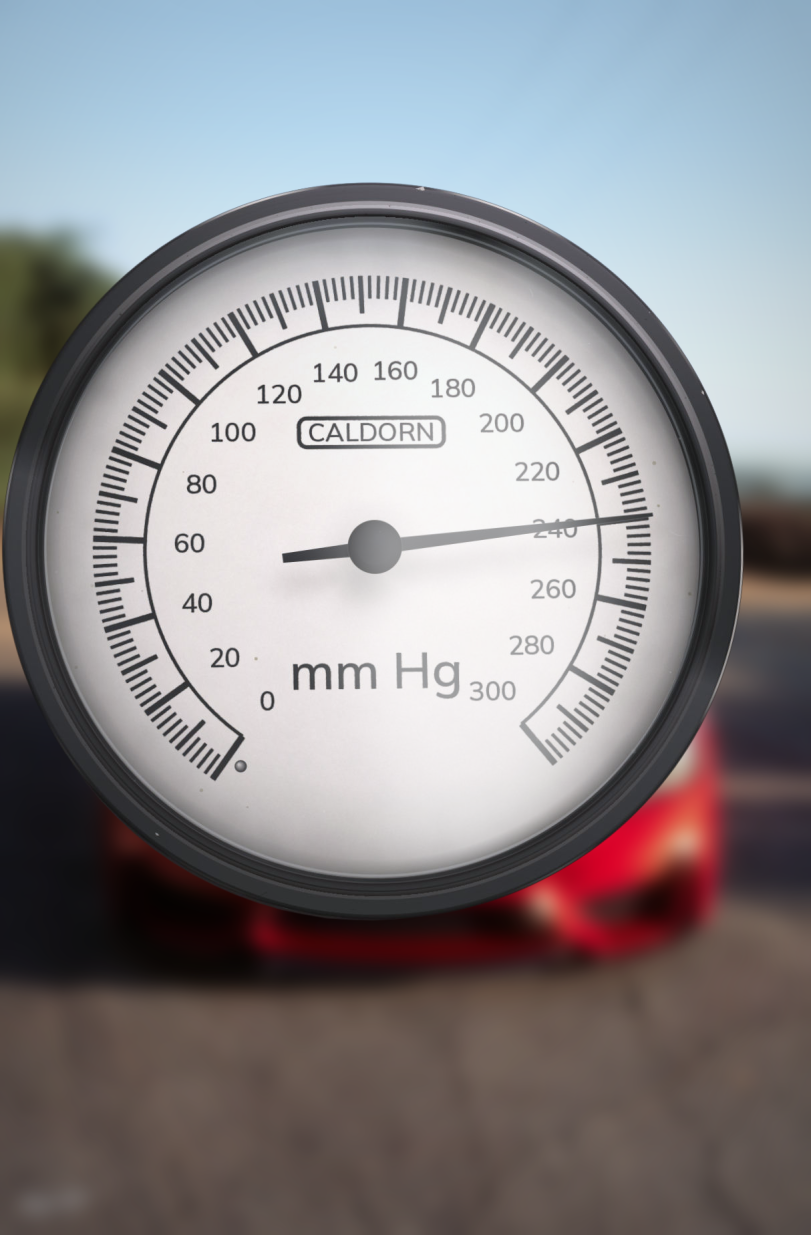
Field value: 240
